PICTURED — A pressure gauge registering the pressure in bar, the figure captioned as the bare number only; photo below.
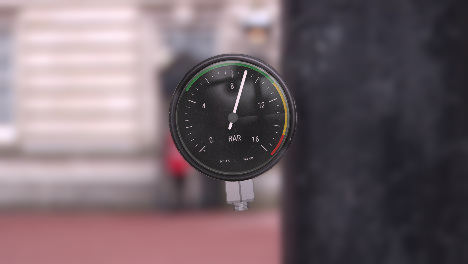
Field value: 9
